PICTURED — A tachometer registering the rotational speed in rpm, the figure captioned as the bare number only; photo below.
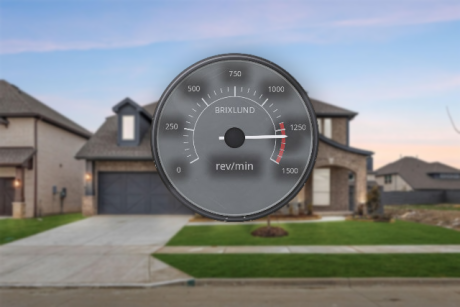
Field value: 1300
